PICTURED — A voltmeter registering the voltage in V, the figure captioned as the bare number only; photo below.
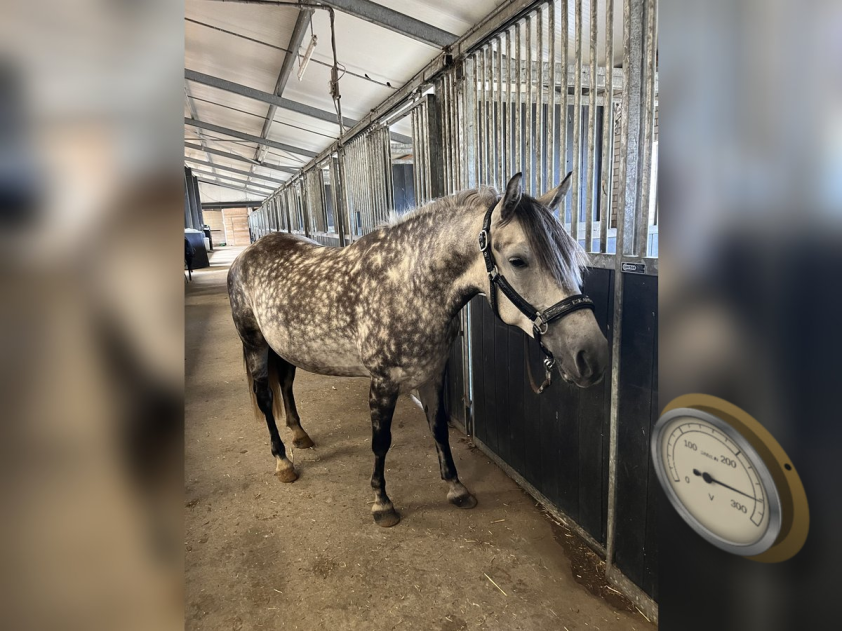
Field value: 260
